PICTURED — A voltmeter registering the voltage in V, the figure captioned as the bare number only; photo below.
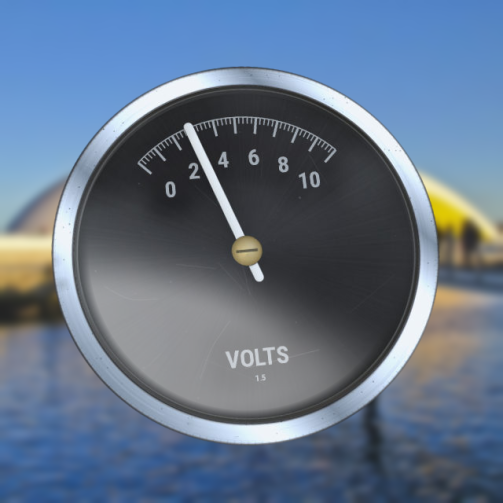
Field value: 2.8
